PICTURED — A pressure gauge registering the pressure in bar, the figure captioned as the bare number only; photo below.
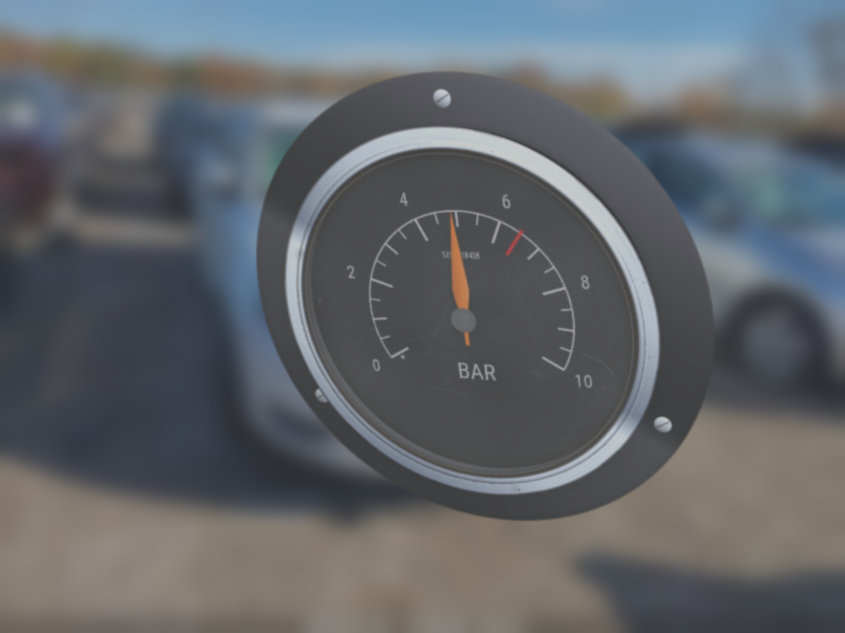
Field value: 5
